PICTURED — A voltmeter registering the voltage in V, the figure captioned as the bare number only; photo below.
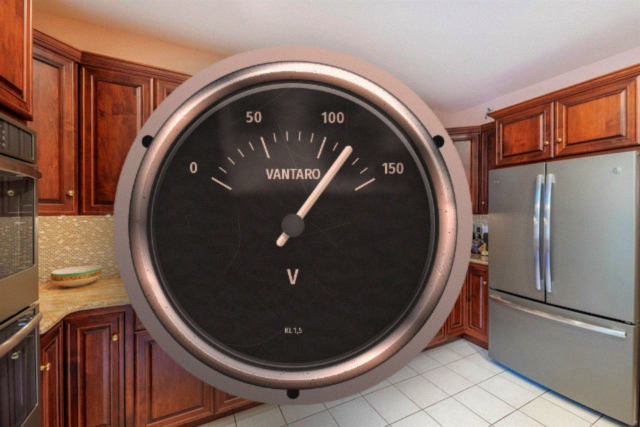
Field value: 120
